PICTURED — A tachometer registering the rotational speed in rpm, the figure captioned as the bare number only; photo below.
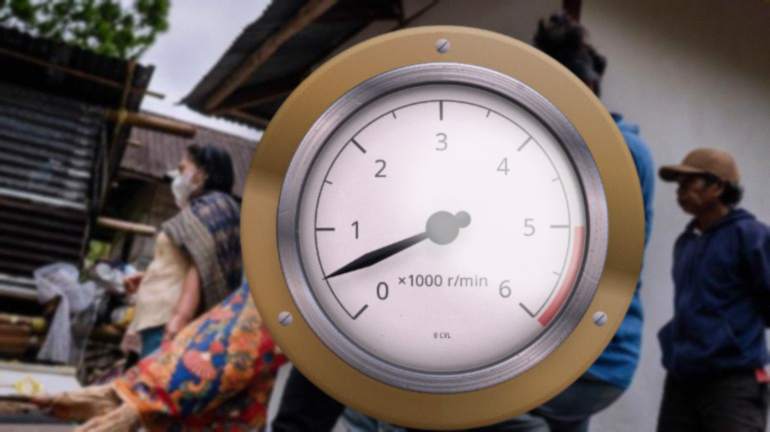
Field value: 500
